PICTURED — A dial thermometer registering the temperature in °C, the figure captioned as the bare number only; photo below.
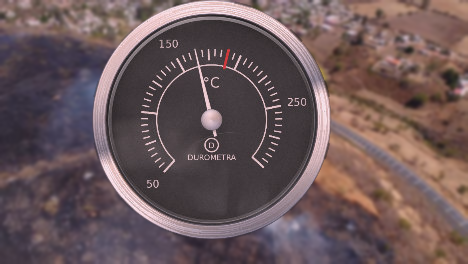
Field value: 165
